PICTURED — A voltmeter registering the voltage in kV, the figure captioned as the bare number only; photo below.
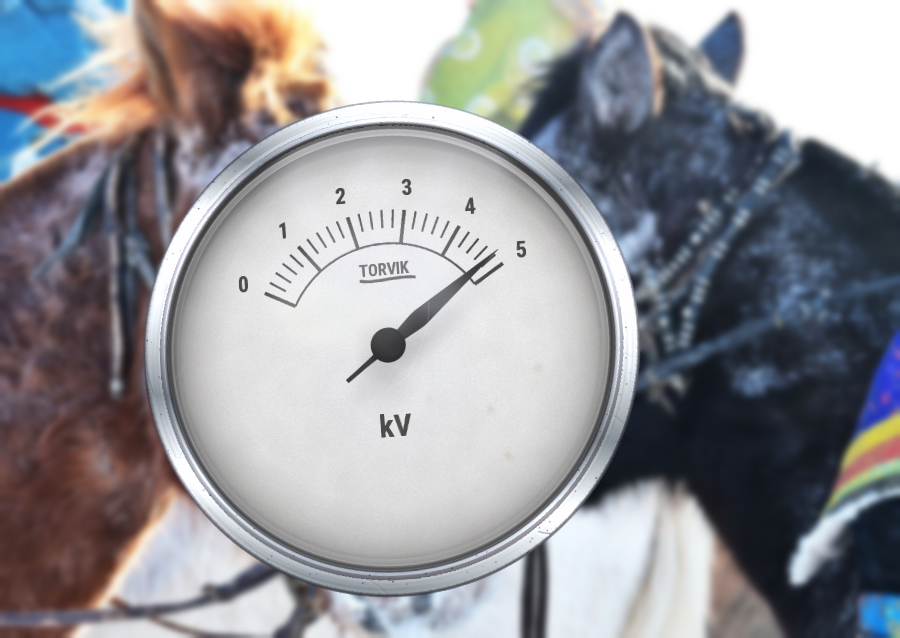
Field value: 4.8
